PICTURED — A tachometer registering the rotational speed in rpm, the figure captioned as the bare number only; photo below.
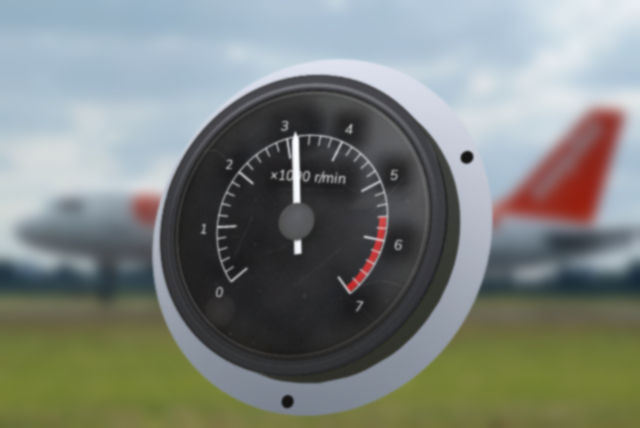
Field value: 3200
